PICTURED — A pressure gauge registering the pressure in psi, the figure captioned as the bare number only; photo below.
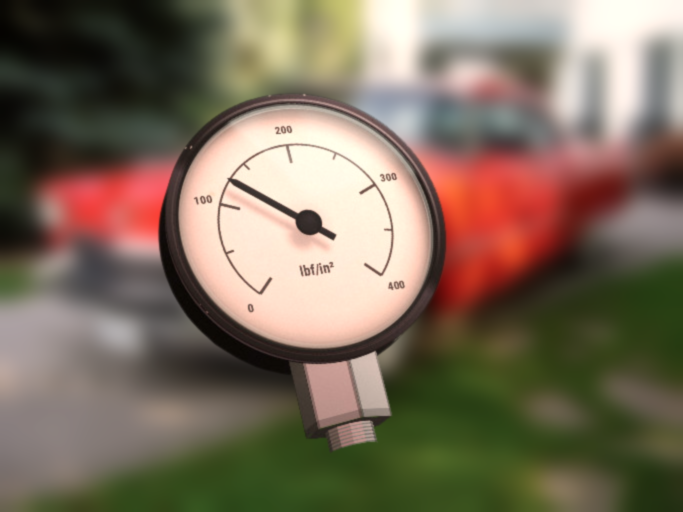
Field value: 125
